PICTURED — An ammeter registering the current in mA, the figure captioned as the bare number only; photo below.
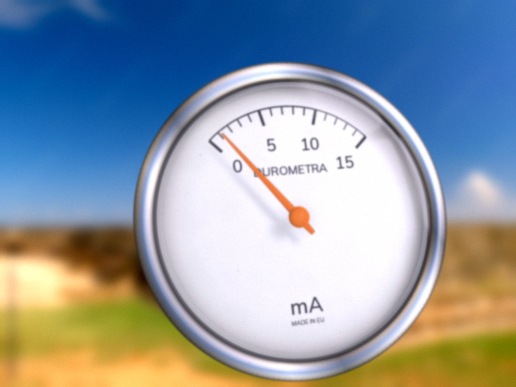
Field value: 1
